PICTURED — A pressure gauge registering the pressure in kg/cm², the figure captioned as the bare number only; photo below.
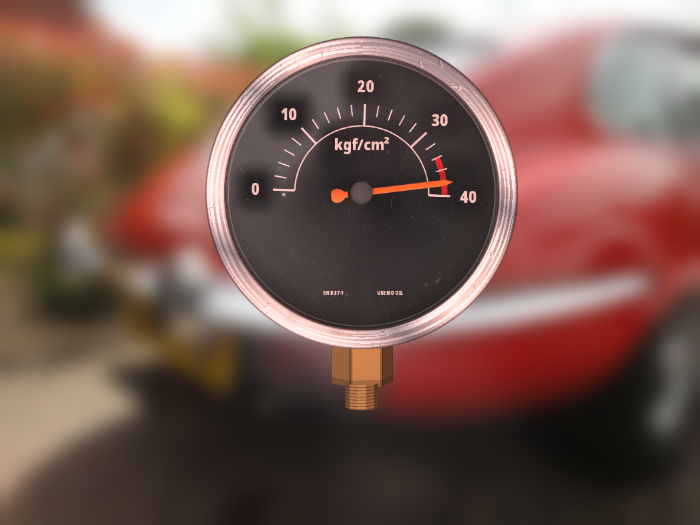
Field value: 38
